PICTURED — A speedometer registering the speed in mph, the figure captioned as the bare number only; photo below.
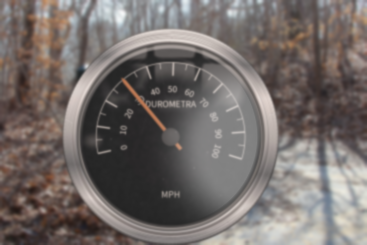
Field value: 30
